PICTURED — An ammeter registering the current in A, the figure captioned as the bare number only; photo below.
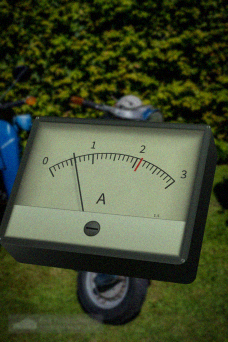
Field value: 0.6
